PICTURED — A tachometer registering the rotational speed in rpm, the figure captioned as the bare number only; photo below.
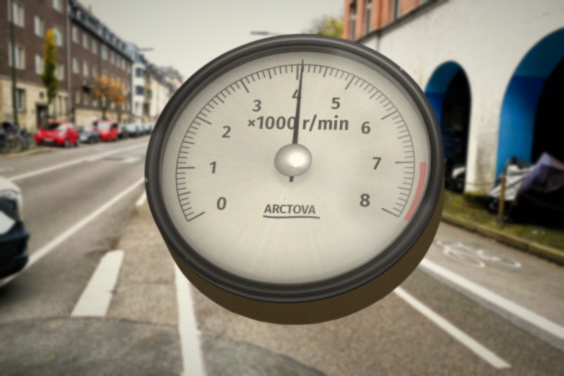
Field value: 4100
